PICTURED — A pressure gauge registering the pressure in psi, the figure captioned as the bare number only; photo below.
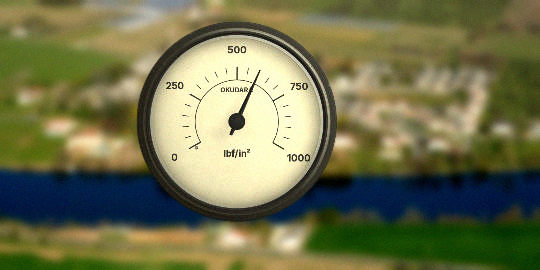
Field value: 600
